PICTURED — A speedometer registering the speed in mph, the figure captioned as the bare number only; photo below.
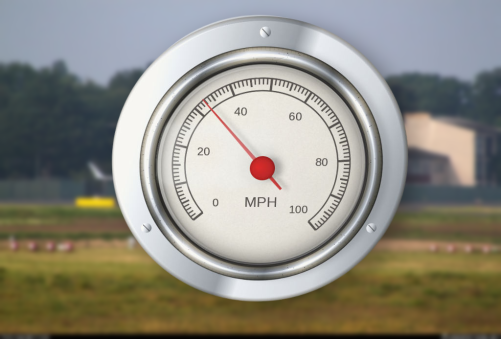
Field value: 33
